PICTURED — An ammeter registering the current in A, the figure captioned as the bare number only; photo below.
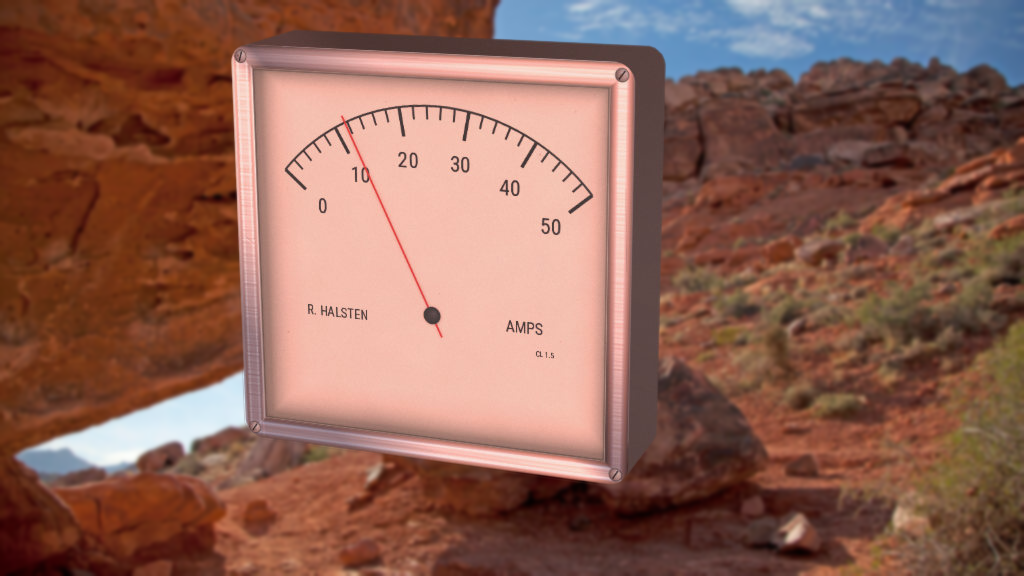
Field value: 12
